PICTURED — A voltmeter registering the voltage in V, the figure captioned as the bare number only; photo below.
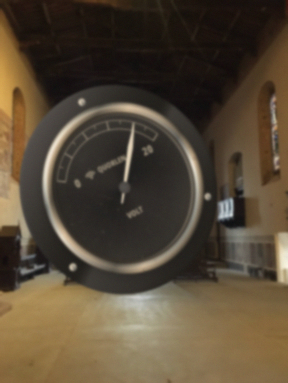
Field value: 16
